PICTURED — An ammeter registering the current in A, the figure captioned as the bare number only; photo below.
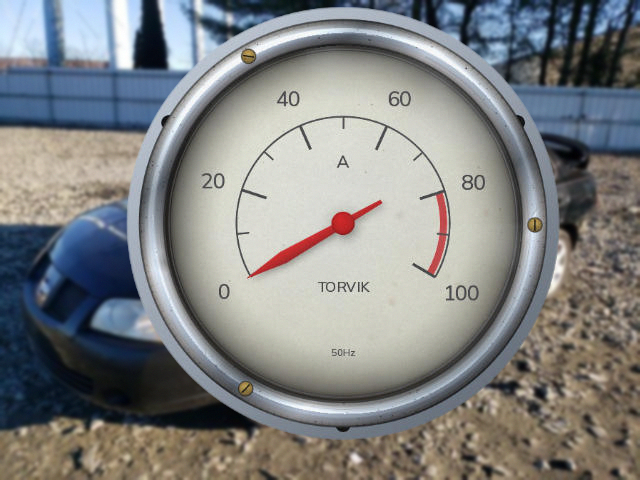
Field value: 0
